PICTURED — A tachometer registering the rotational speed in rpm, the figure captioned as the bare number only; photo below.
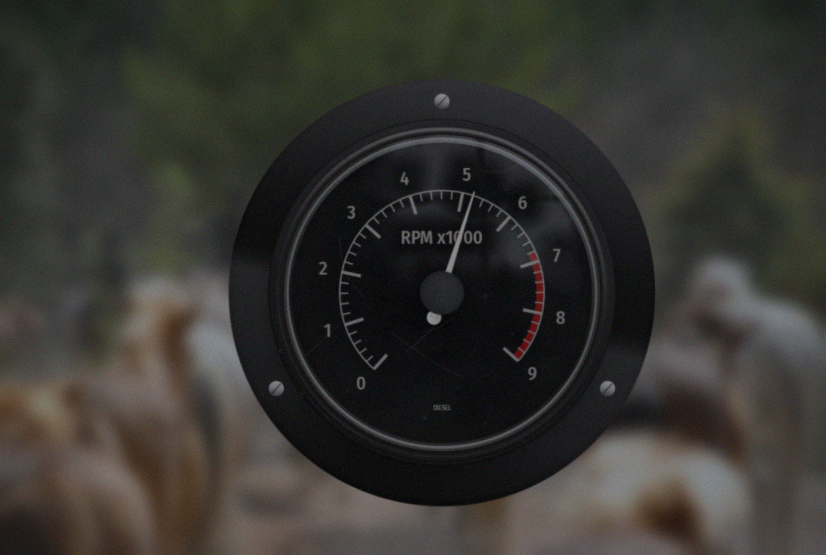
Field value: 5200
